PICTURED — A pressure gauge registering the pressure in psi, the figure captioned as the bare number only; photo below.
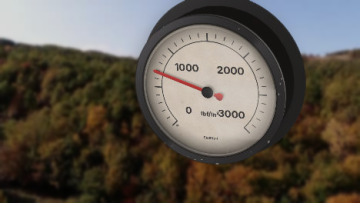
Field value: 700
